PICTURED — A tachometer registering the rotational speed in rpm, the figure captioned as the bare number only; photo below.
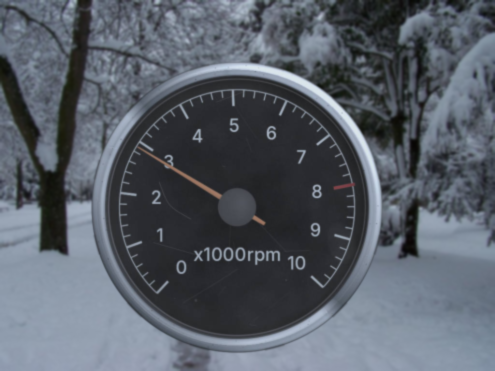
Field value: 2900
